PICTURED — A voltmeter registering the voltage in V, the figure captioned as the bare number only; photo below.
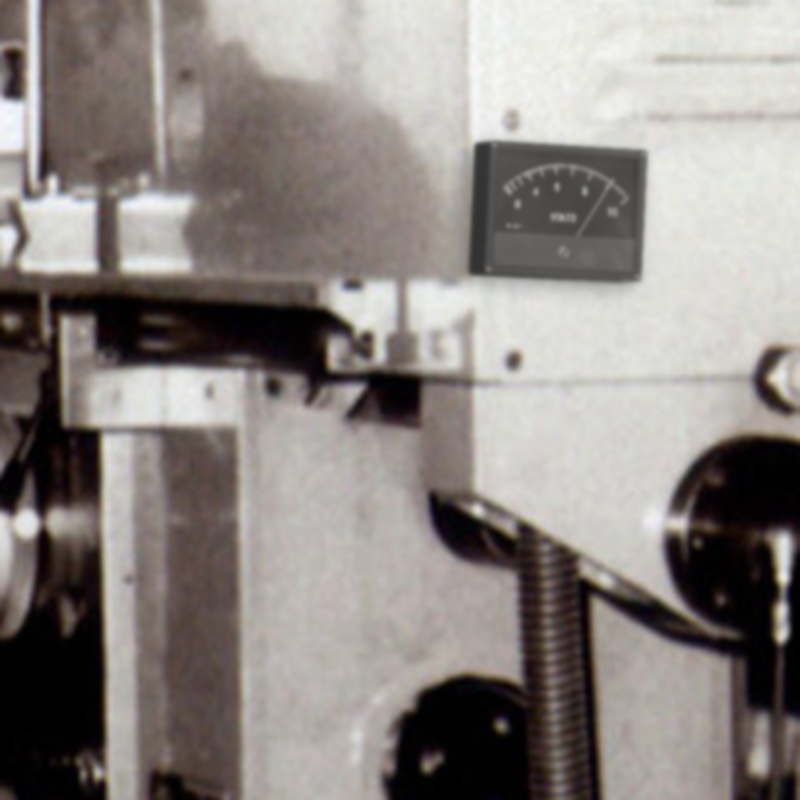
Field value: 9
